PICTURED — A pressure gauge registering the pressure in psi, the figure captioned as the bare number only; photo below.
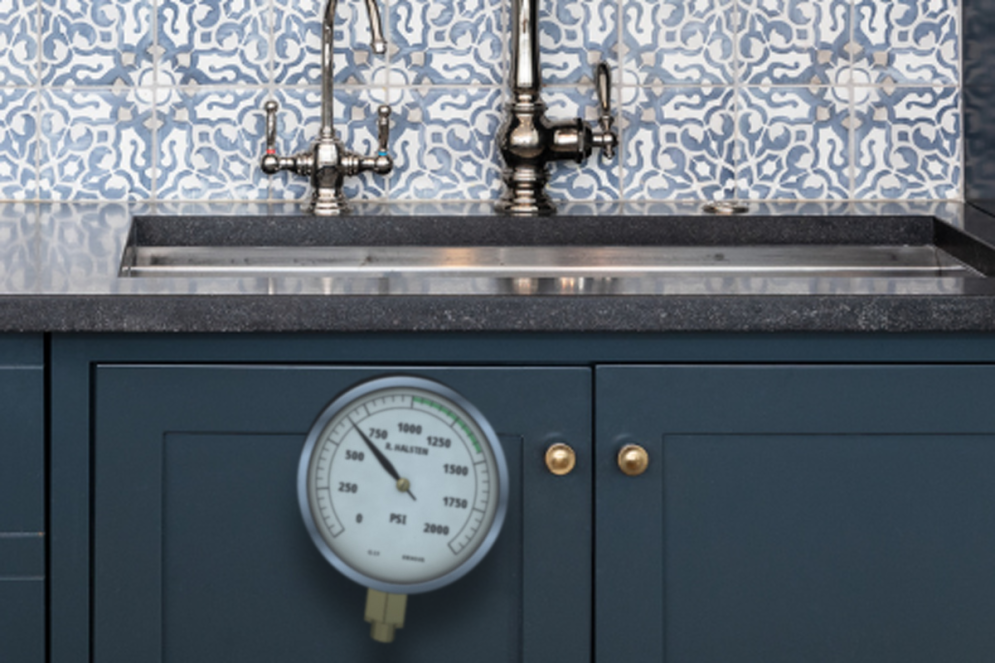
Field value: 650
